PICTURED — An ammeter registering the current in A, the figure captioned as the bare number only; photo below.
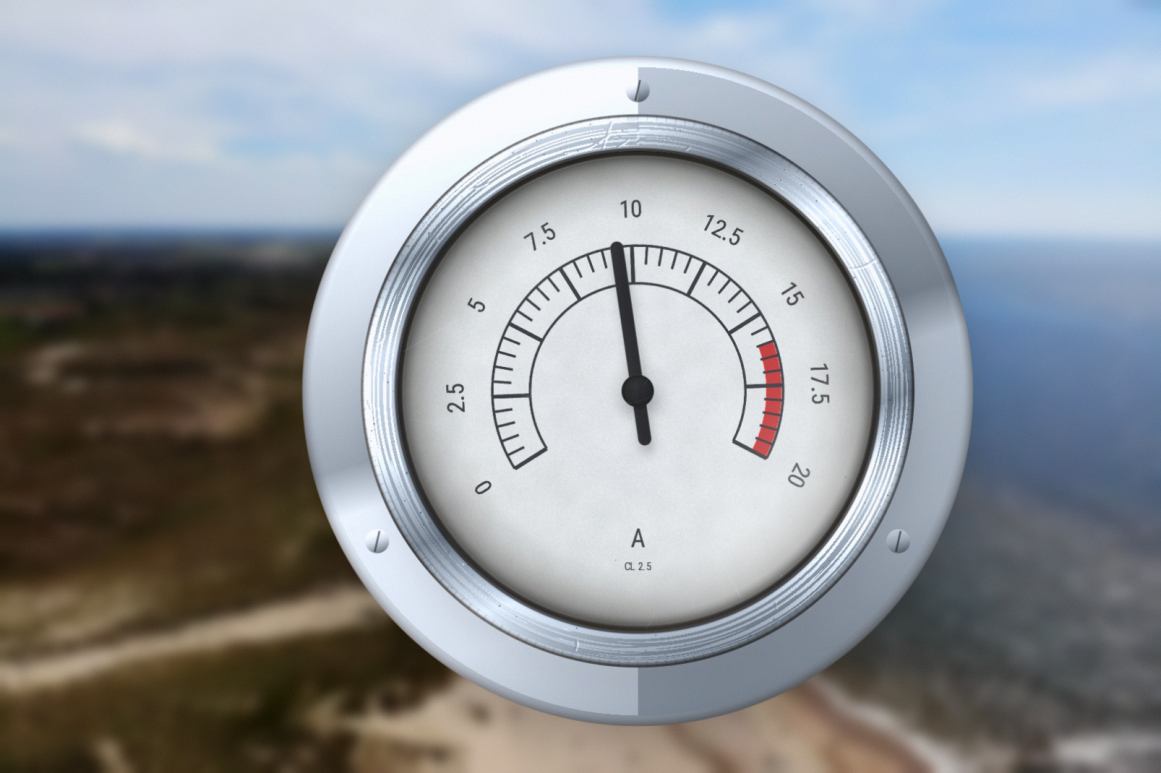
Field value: 9.5
